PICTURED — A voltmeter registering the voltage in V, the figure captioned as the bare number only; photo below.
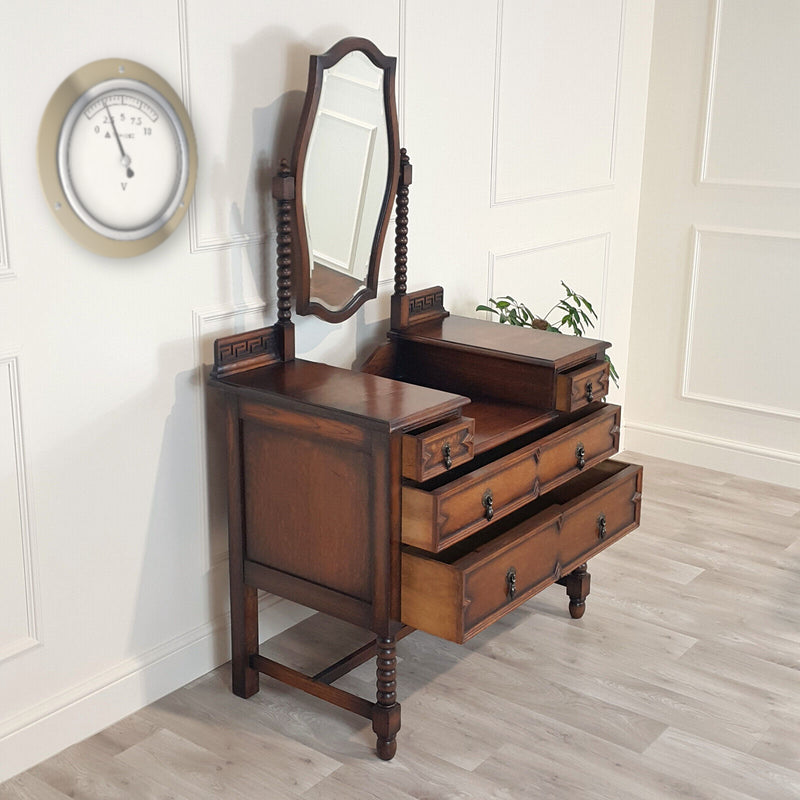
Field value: 2.5
